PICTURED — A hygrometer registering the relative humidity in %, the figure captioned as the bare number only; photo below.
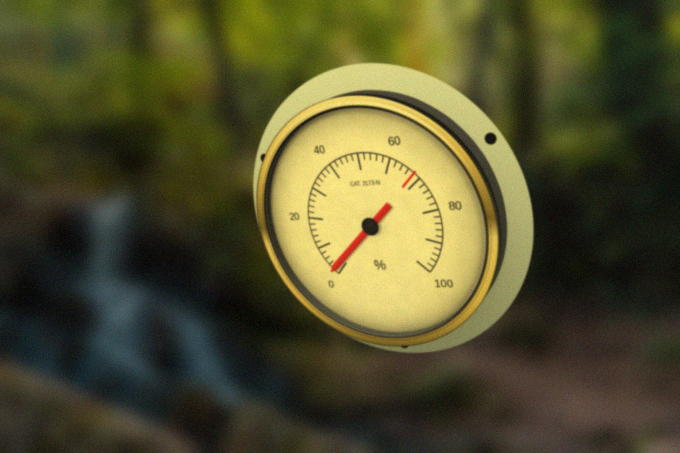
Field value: 2
